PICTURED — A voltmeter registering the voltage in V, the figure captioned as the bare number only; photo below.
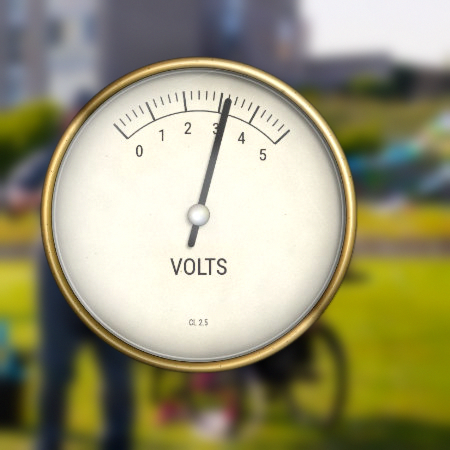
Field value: 3.2
